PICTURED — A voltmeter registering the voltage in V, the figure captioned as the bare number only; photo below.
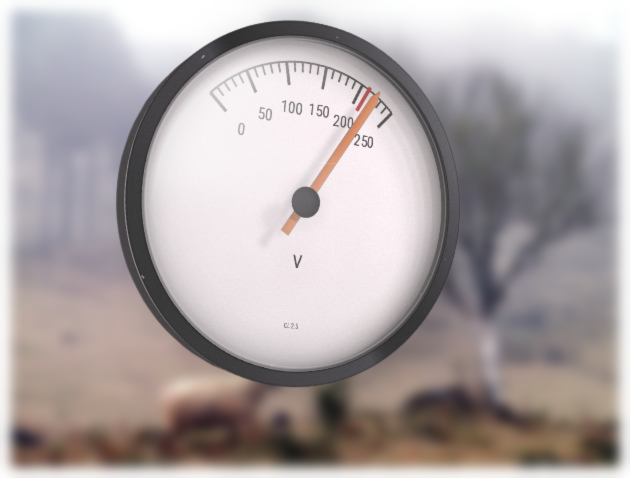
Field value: 220
